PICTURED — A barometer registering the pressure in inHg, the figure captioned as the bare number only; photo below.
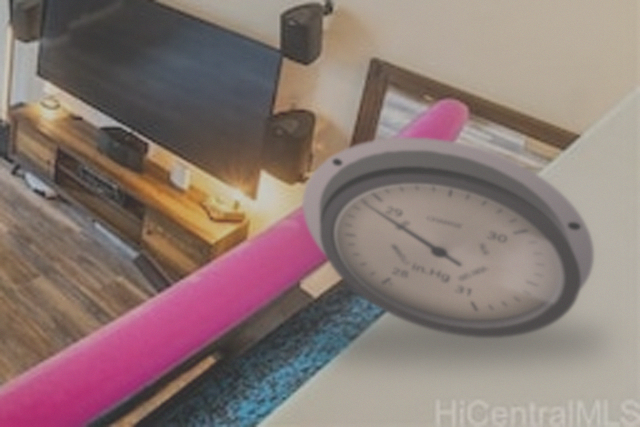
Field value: 28.9
